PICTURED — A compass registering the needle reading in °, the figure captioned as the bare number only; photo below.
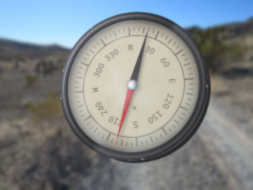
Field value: 200
